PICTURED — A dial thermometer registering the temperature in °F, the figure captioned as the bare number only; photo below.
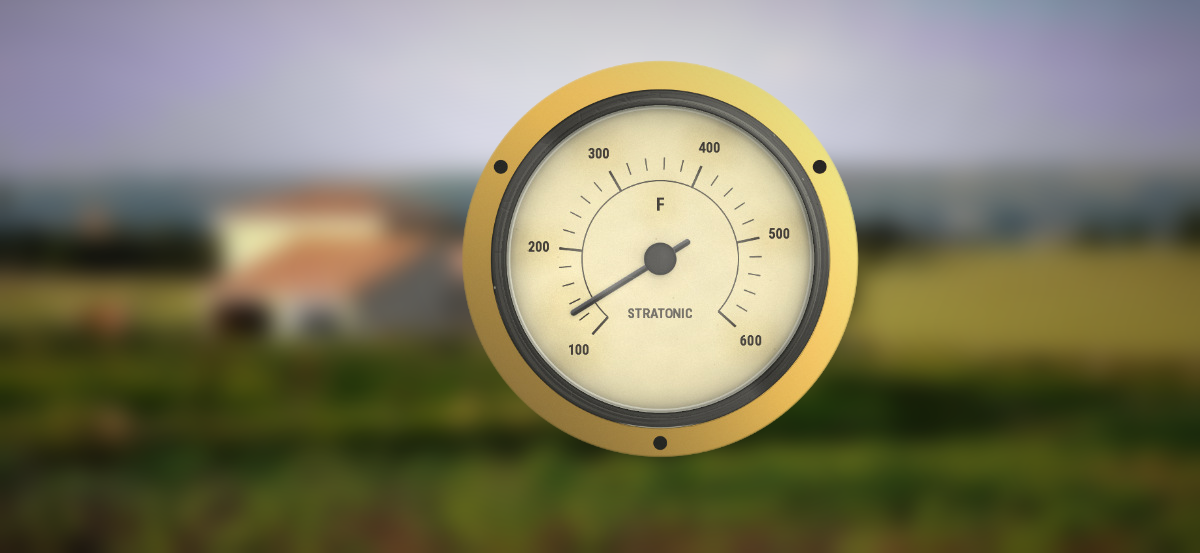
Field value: 130
